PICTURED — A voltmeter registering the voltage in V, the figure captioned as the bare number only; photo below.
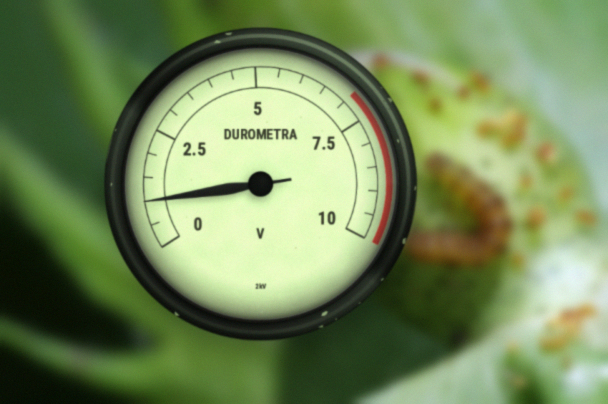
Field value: 1
